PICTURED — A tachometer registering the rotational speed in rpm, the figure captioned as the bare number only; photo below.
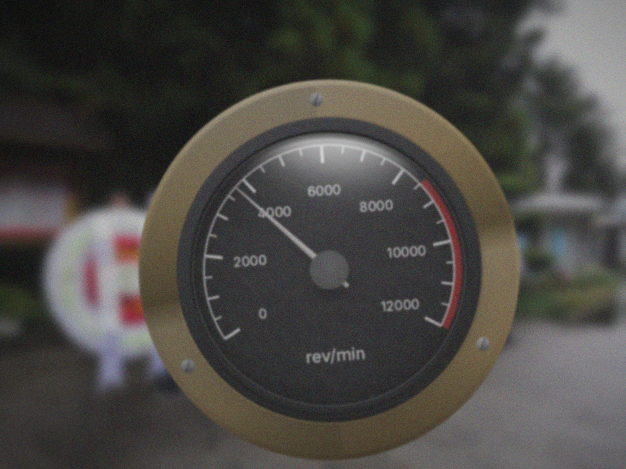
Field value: 3750
